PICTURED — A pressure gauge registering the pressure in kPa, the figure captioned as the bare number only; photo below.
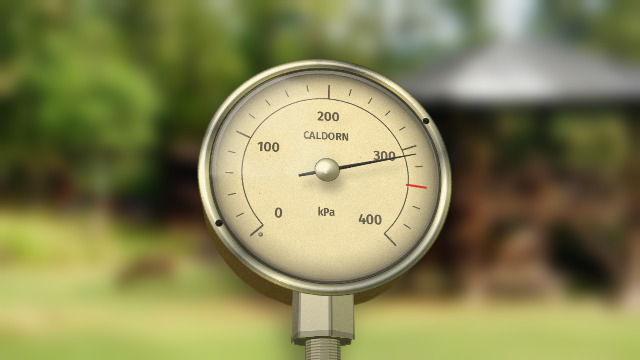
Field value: 310
